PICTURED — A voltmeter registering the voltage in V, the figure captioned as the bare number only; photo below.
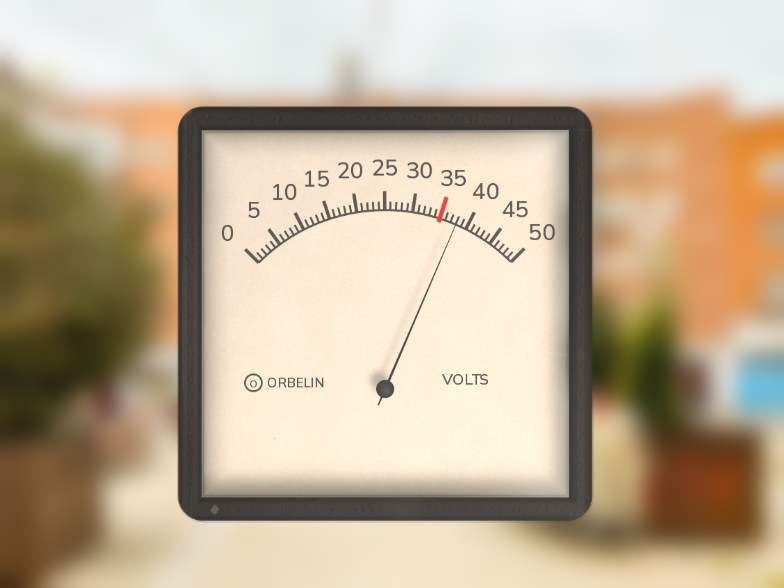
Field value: 38
